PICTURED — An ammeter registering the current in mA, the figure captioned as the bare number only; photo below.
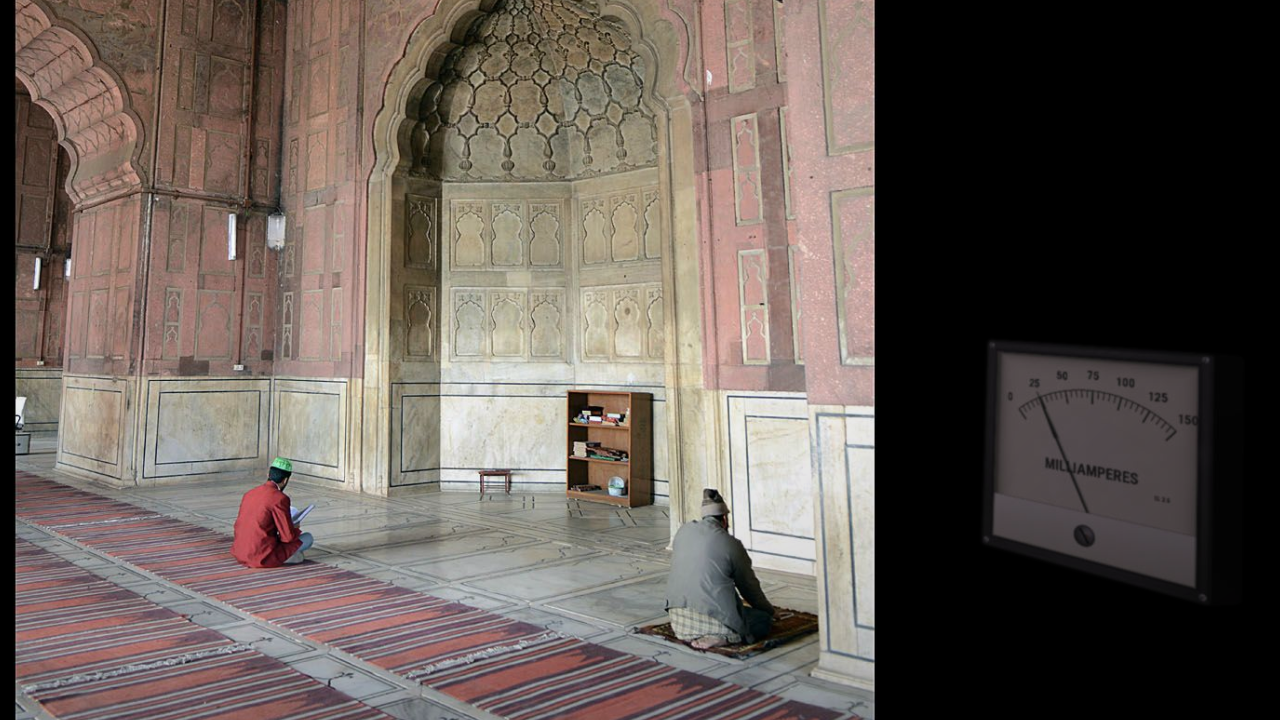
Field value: 25
